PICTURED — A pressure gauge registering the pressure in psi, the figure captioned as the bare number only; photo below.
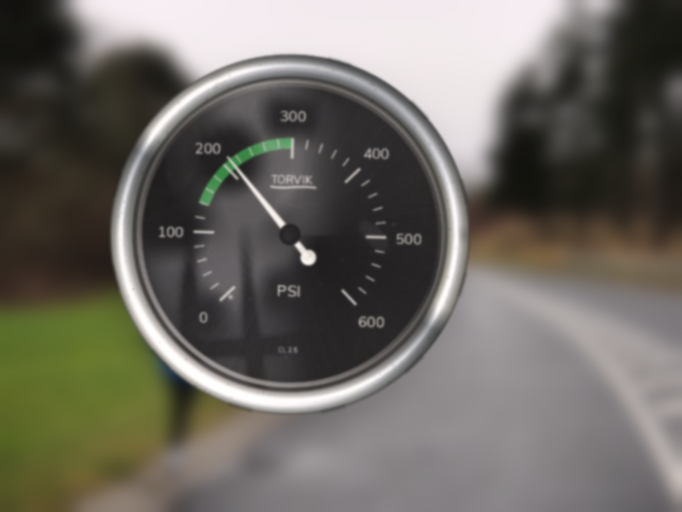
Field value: 210
